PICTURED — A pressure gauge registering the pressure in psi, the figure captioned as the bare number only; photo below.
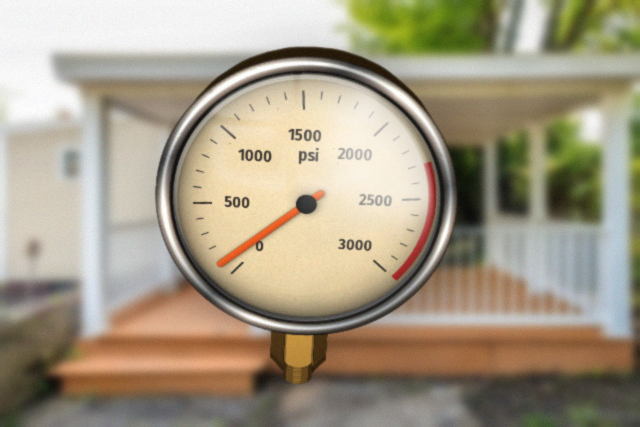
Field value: 100
